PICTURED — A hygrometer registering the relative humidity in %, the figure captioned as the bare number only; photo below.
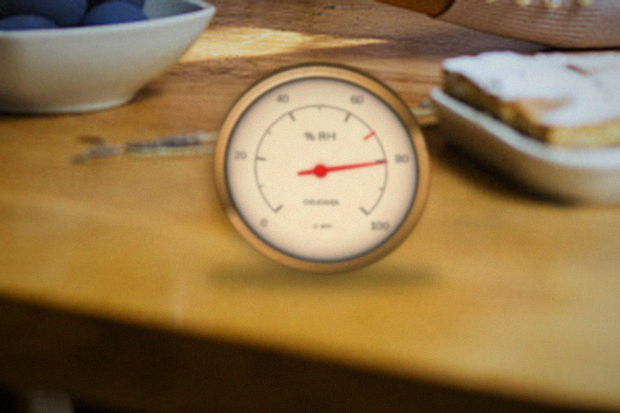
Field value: 80
